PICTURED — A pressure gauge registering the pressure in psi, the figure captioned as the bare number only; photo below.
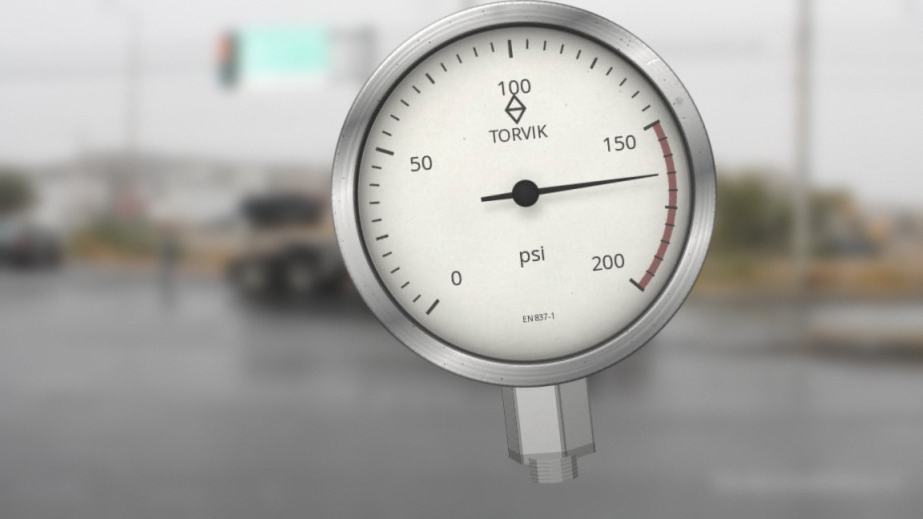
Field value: 165
